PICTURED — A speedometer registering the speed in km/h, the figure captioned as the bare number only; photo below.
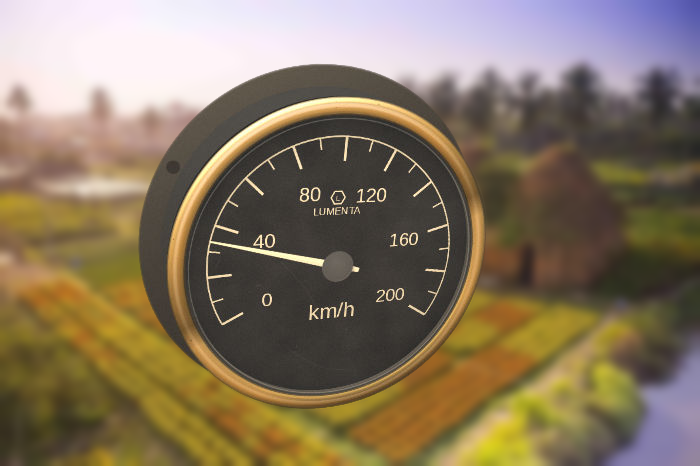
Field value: 35
